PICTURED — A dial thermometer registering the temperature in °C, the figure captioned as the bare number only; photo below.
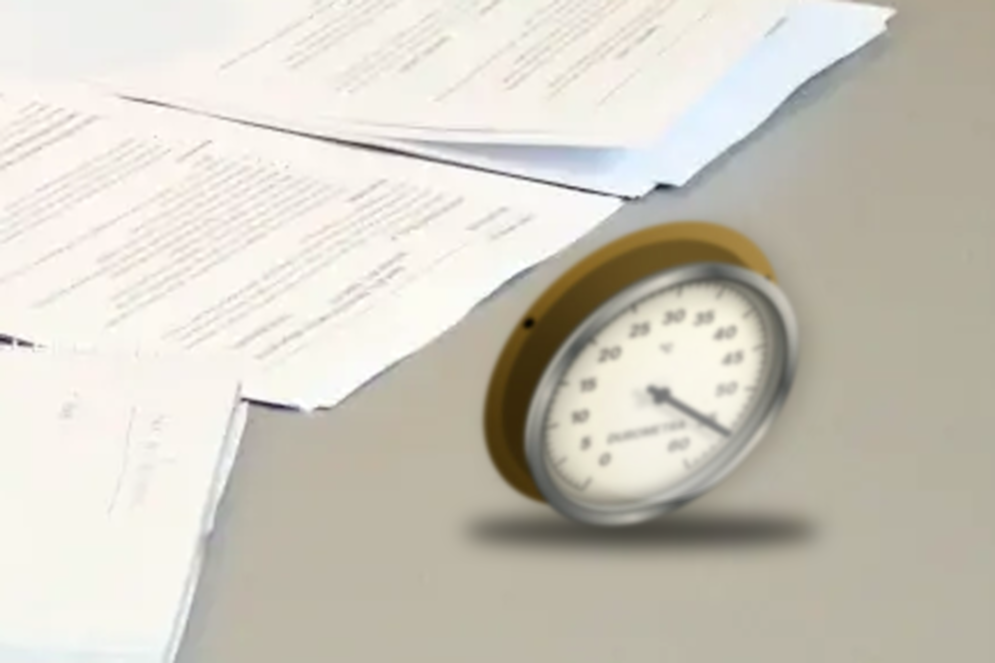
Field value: 55
